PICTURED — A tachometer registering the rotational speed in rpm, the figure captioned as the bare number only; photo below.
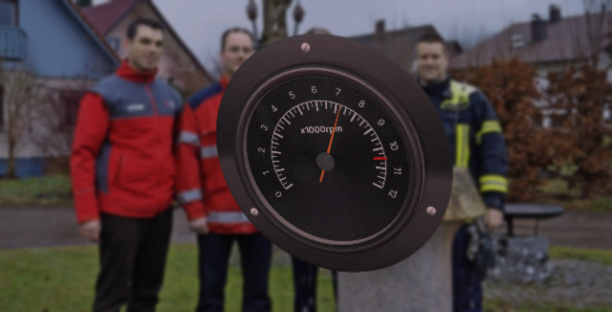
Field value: 7250
